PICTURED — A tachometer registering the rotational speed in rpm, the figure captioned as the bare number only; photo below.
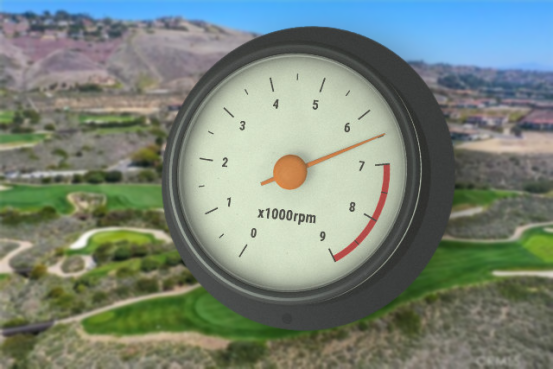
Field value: 6500
